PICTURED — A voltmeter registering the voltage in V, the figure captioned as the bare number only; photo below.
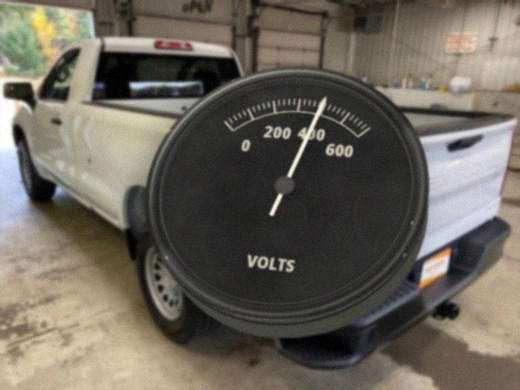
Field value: 400
